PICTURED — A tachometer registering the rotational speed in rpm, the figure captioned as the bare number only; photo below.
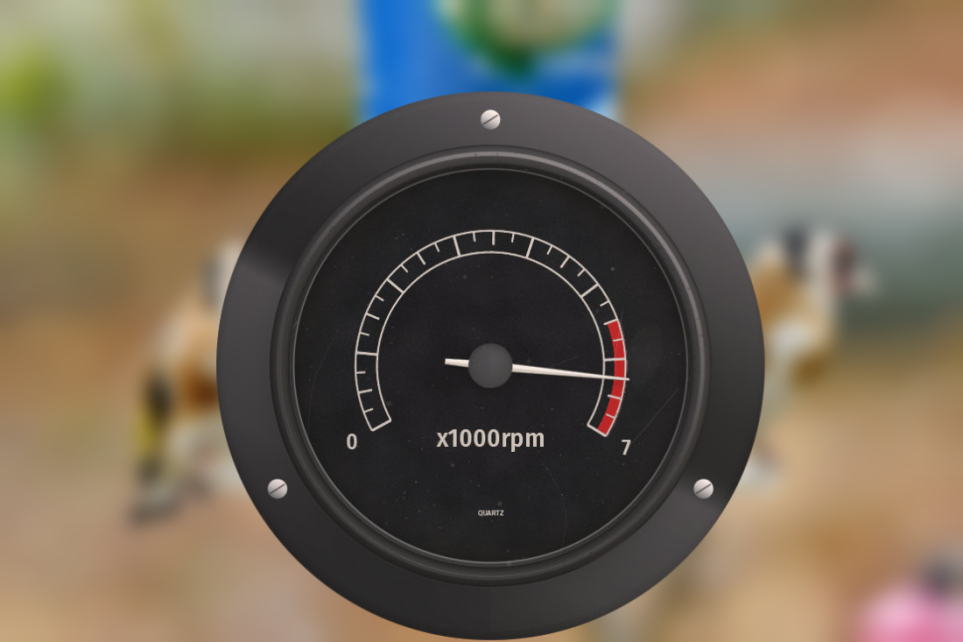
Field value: 6250
